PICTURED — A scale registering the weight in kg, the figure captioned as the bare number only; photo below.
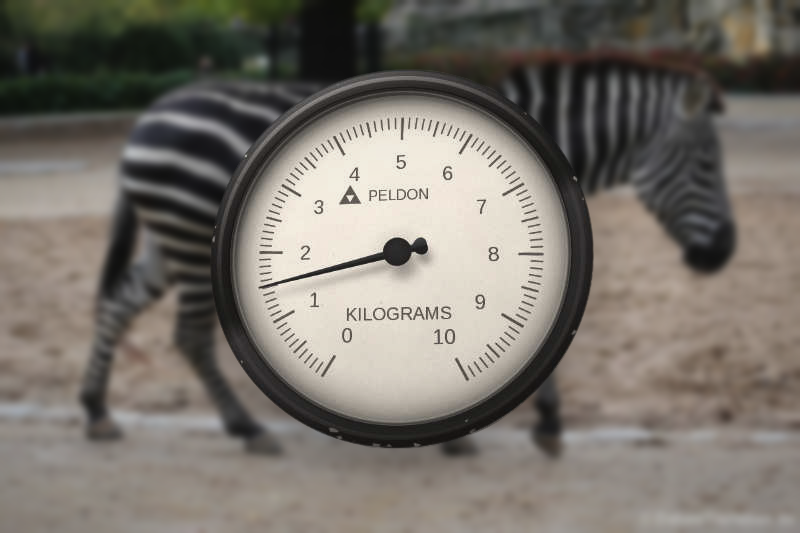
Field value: 1.5
